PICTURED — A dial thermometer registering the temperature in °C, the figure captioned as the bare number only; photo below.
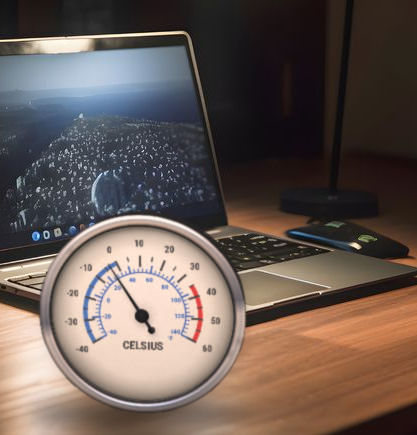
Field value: -2.5
